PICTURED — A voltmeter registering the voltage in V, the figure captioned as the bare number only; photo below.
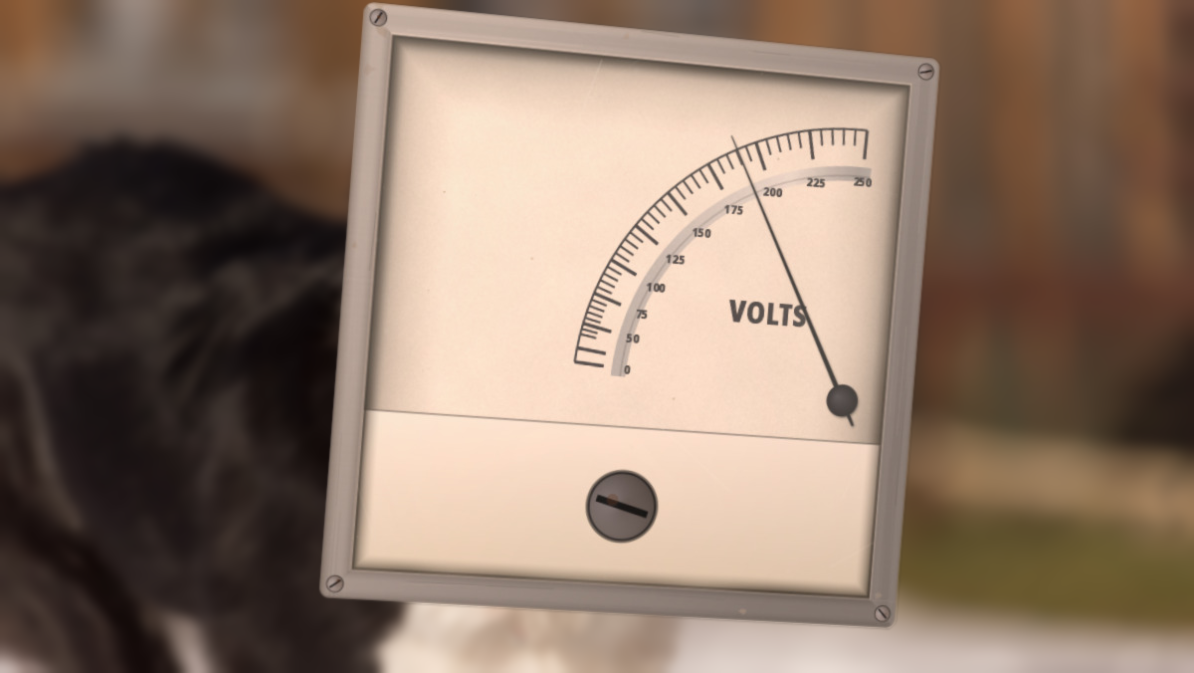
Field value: 190
